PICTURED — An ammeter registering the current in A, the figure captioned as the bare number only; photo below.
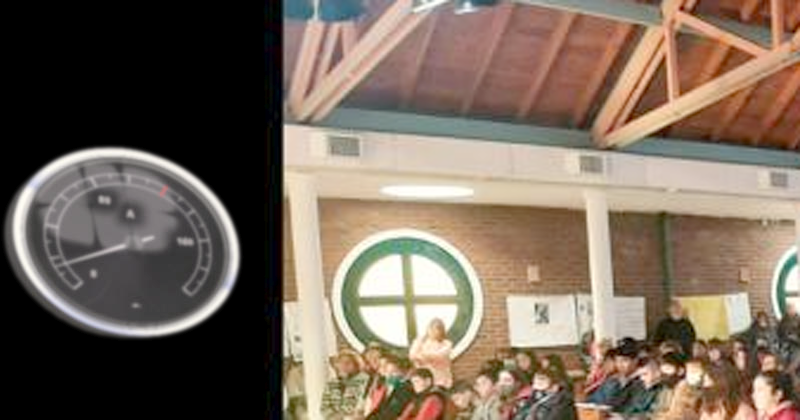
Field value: 15
